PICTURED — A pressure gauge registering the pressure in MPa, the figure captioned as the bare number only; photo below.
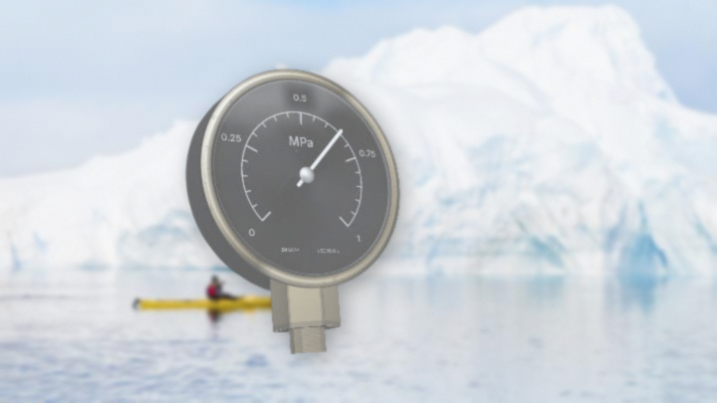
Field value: 0.65
